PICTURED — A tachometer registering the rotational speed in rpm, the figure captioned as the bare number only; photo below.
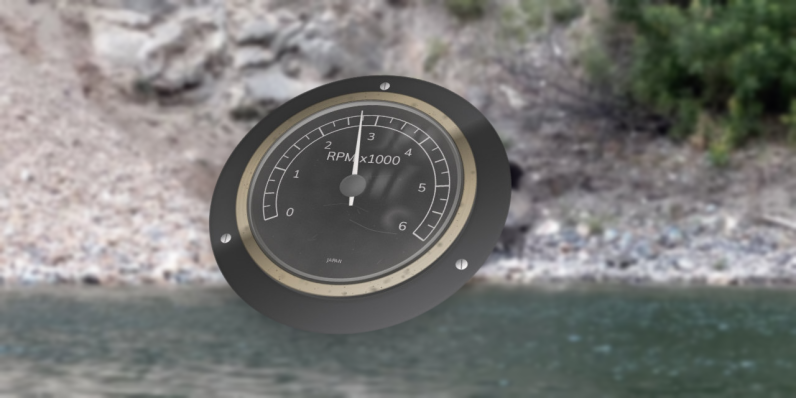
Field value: 2750
